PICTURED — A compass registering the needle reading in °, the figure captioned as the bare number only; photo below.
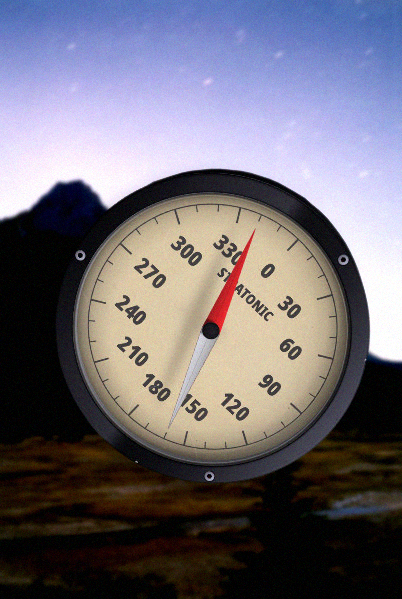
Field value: 340
